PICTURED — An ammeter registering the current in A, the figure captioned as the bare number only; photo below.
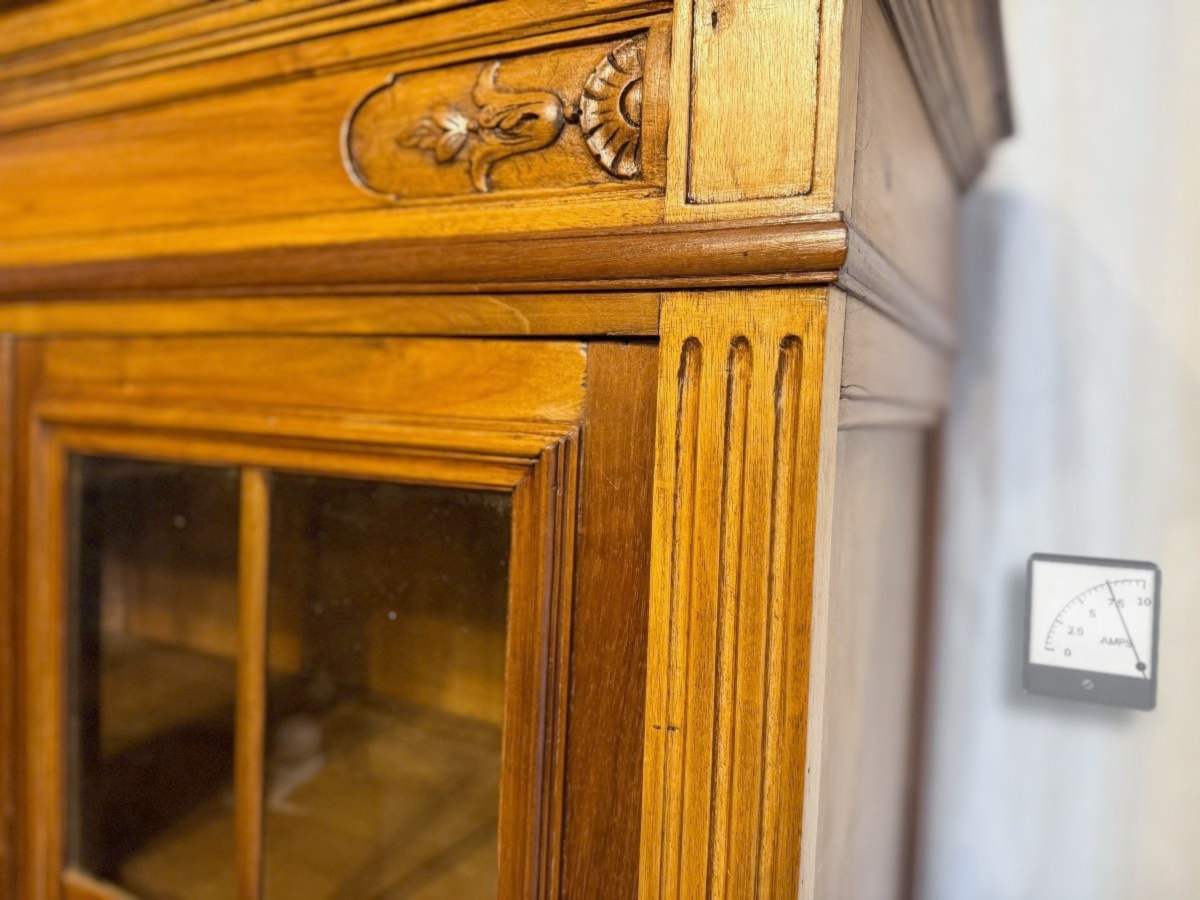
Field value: 7.5
